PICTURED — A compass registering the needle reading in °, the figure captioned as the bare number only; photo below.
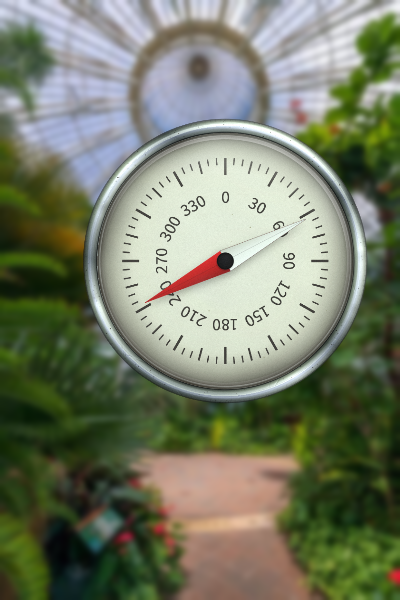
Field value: 242.5
